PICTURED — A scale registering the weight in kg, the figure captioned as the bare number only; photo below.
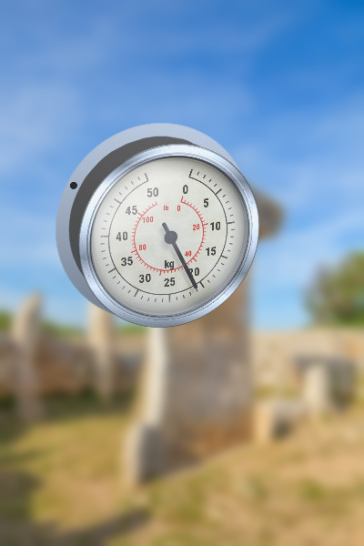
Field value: 21
